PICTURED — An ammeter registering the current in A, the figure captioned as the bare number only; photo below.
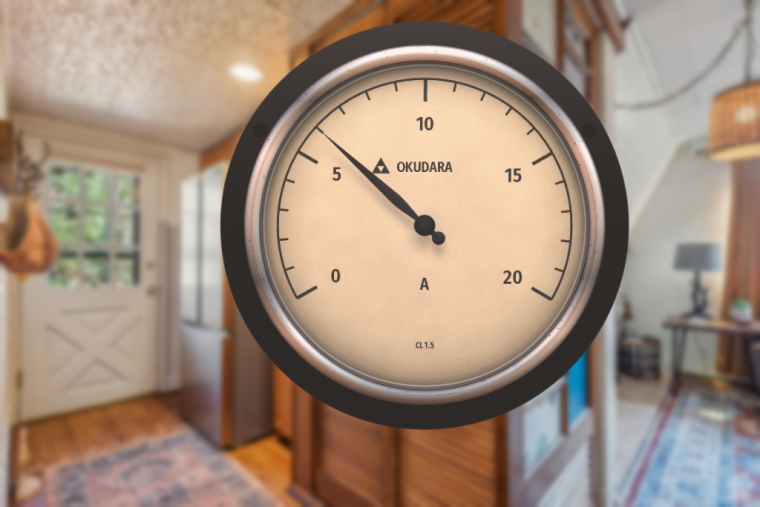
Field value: 6
